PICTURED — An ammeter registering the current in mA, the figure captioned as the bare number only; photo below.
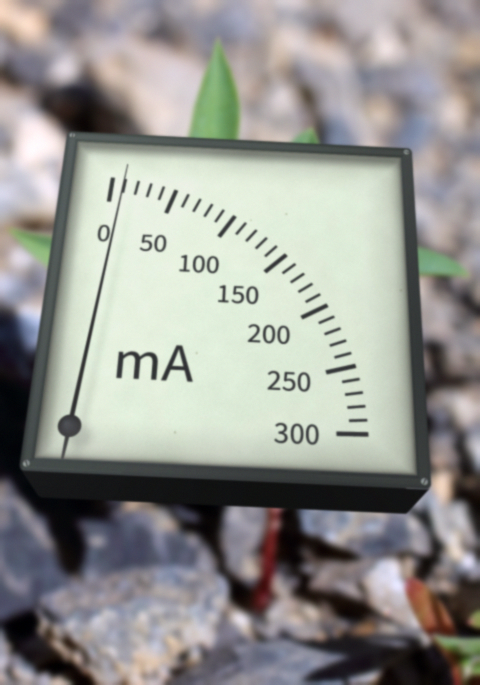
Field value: 10
